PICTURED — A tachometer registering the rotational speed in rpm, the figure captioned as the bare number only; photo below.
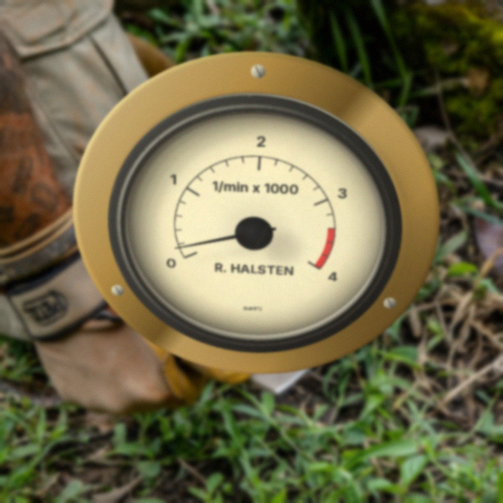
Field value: 200
